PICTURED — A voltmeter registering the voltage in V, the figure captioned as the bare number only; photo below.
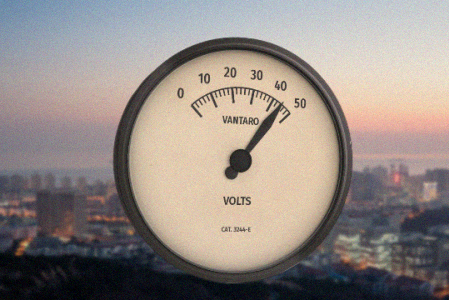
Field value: 44
